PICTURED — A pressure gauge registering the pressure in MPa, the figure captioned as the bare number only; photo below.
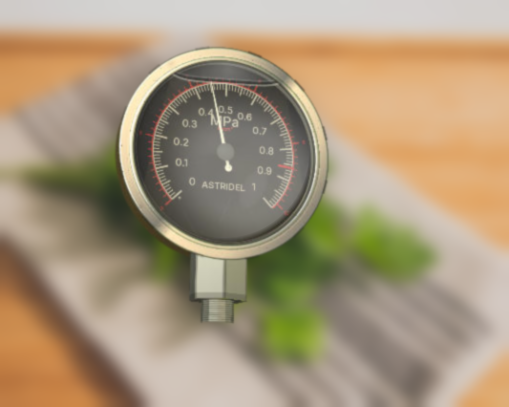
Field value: 0.45
